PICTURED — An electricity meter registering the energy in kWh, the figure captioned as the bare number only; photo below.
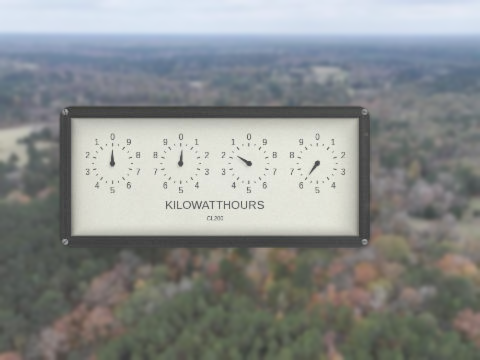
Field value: 16
